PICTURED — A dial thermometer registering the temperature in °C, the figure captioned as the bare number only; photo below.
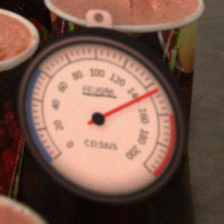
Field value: 144
